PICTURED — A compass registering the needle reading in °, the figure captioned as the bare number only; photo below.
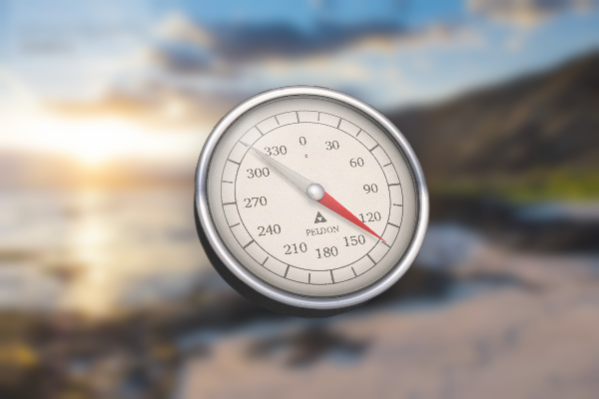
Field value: 135
